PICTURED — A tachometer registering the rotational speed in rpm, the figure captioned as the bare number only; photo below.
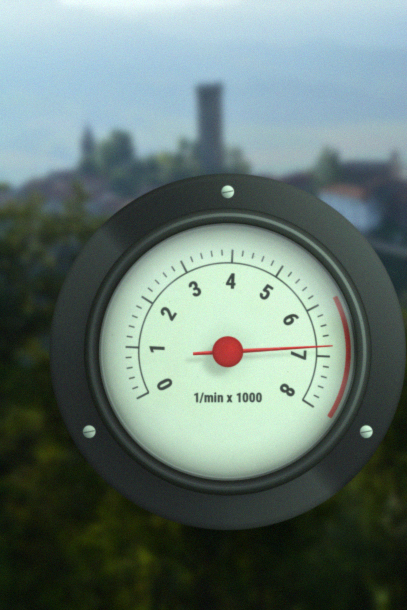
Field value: 6800
